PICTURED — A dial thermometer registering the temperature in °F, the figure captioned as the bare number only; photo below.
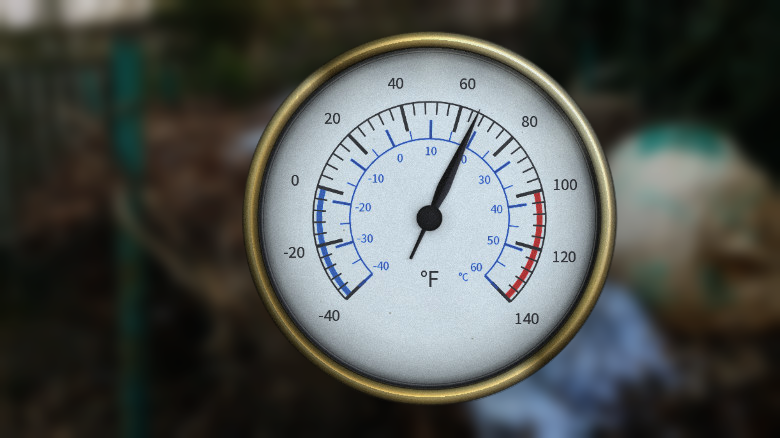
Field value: 66
